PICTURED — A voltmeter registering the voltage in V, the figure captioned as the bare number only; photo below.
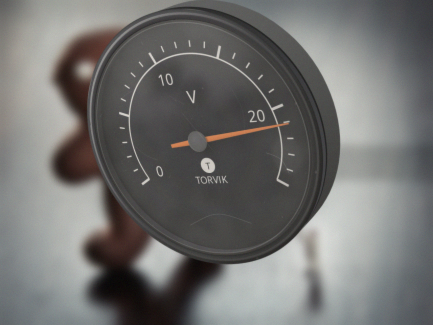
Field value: 21
